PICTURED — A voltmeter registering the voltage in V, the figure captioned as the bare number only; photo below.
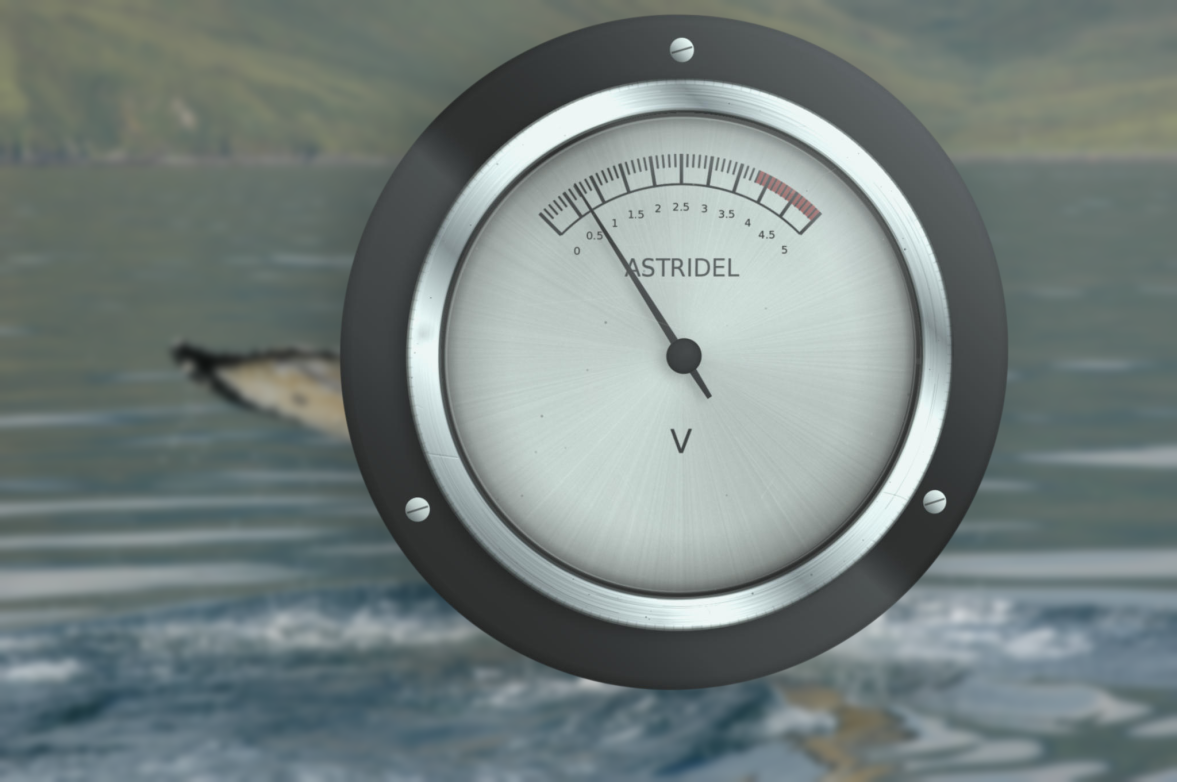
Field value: 0.7
